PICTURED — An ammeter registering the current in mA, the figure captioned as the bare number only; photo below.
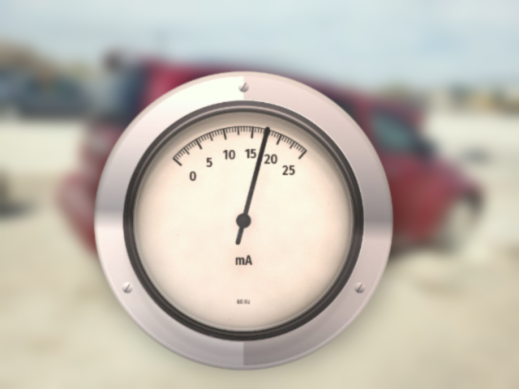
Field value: 17.5
